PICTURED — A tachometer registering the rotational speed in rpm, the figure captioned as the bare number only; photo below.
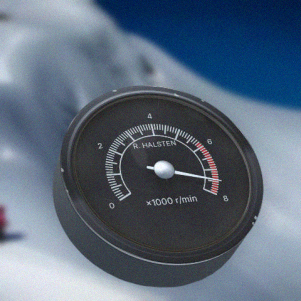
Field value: 7500
